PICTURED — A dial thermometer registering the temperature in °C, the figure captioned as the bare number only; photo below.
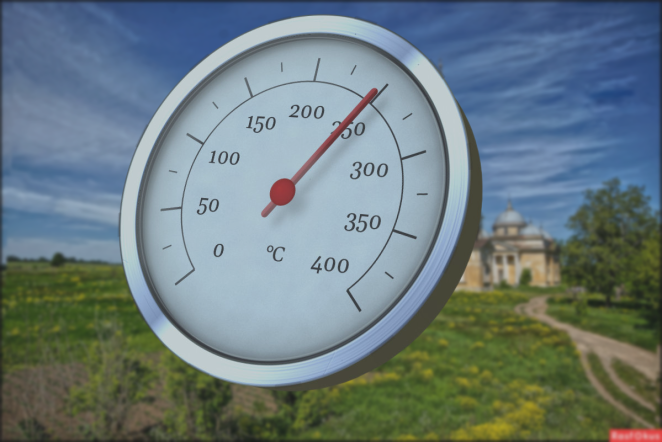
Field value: 250
